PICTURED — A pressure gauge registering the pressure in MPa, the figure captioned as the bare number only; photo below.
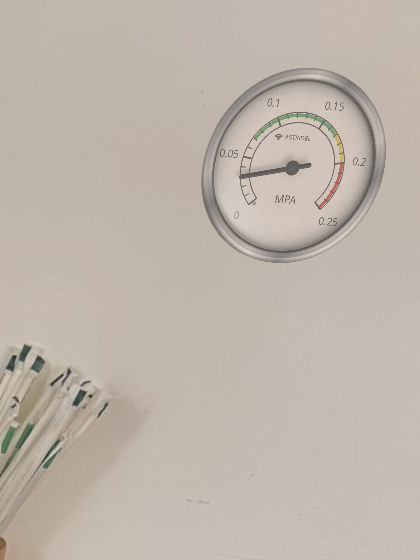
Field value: 0.03
